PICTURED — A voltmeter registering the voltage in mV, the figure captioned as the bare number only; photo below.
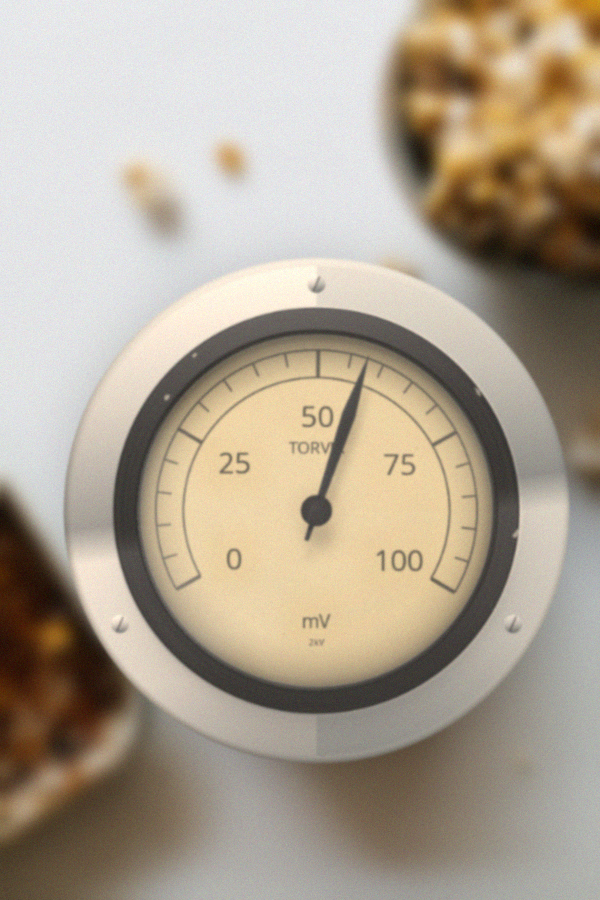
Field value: 57.5
